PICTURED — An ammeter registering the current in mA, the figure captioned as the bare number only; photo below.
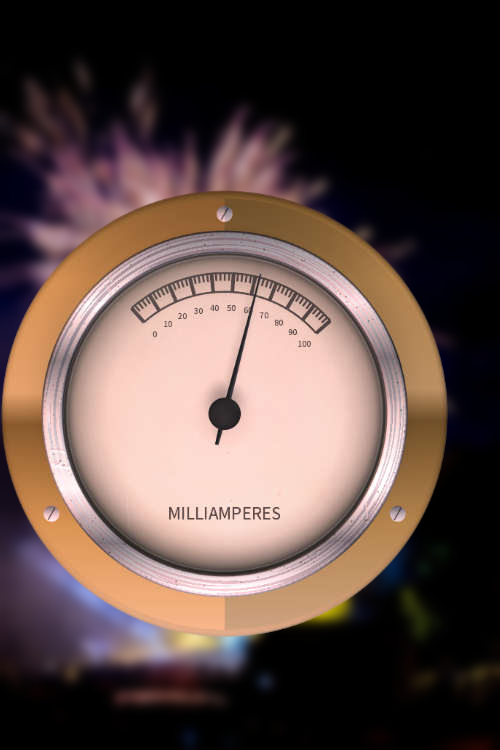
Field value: 62
